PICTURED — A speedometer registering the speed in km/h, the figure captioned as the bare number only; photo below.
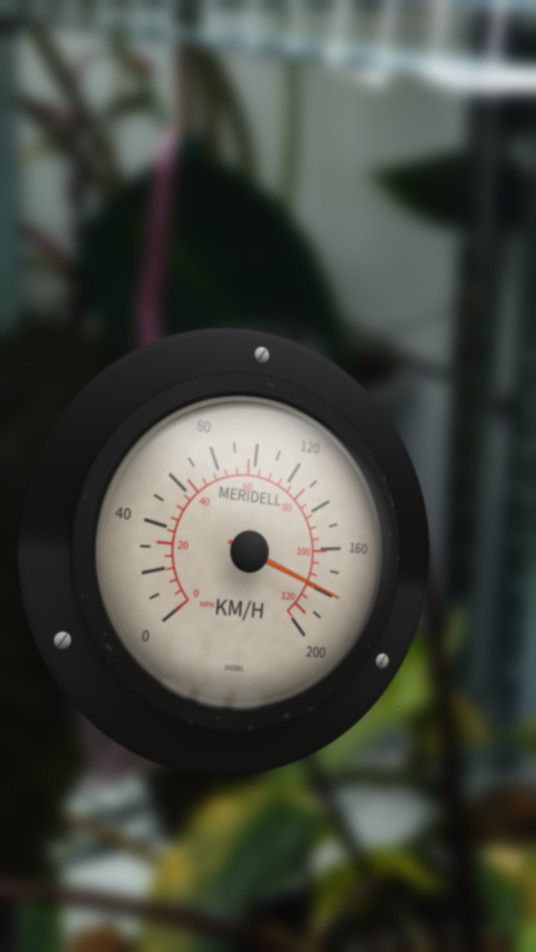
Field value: 180
